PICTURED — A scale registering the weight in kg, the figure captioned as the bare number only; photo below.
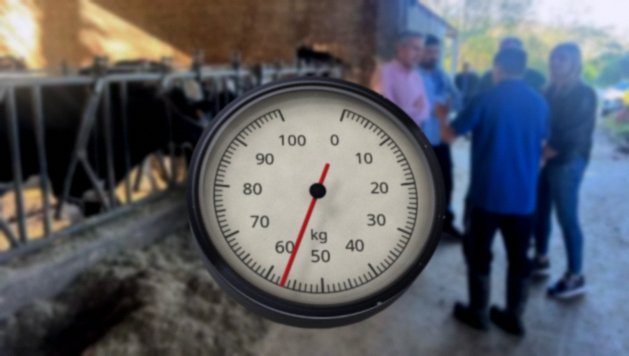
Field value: 57
